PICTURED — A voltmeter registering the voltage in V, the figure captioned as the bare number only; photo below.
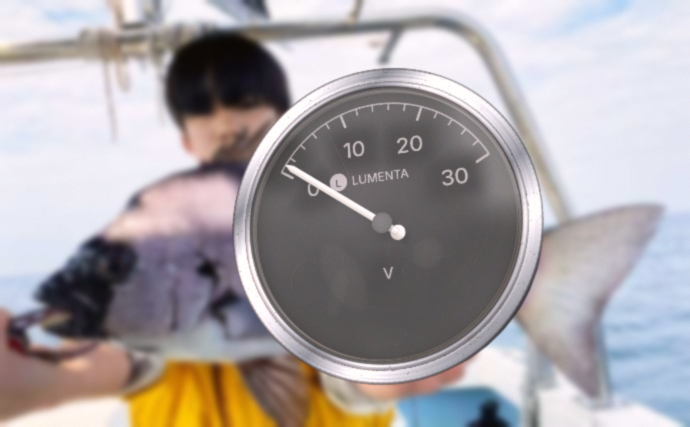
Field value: 1
